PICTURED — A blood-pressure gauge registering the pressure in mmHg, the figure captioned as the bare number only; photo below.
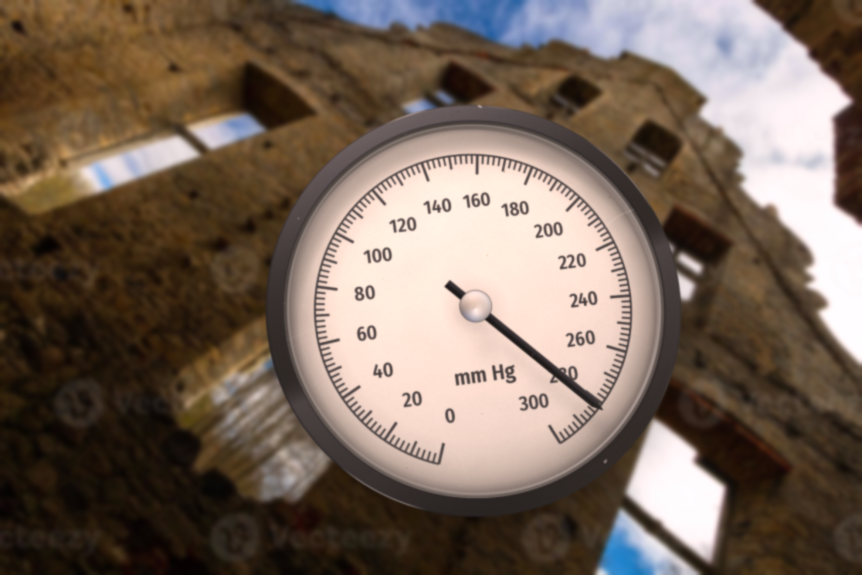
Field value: 282
